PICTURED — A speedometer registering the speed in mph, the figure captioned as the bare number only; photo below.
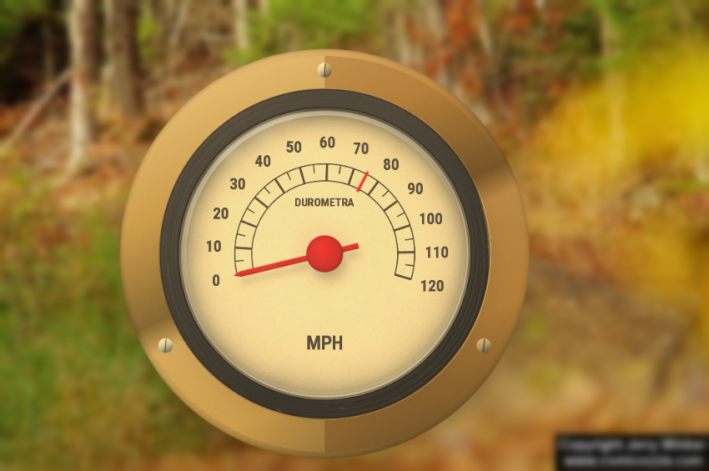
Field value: 0
